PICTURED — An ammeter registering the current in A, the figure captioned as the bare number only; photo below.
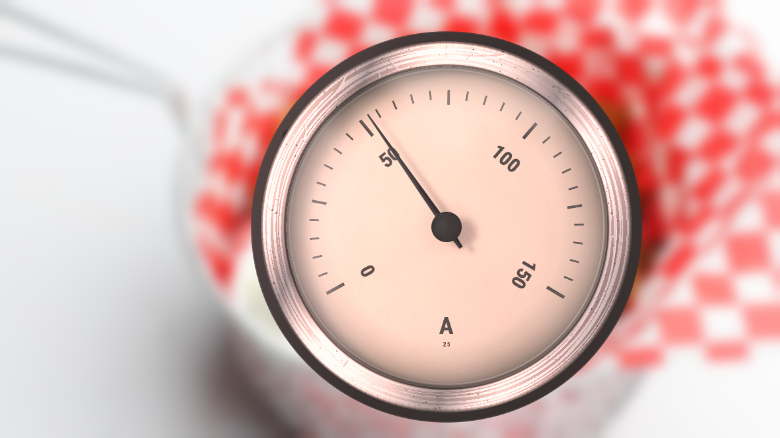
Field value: 52.5
